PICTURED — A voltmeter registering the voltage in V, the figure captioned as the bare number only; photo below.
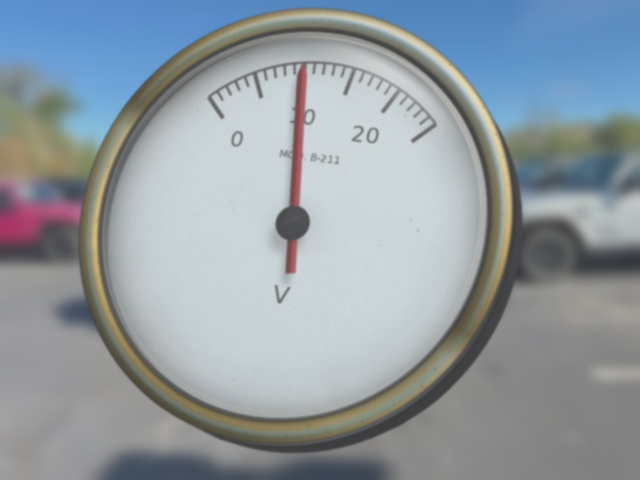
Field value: 10
